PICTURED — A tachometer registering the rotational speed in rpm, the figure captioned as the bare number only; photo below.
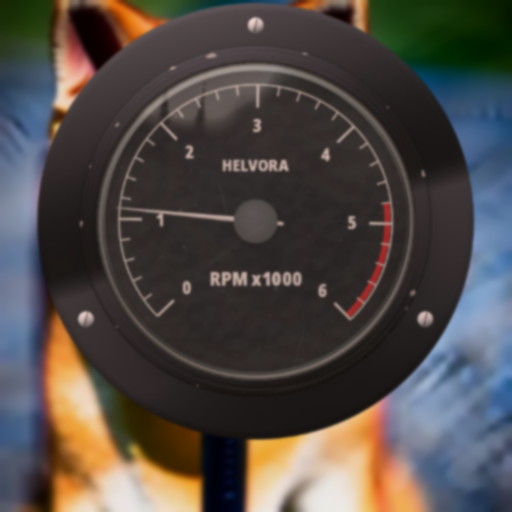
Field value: 1100
